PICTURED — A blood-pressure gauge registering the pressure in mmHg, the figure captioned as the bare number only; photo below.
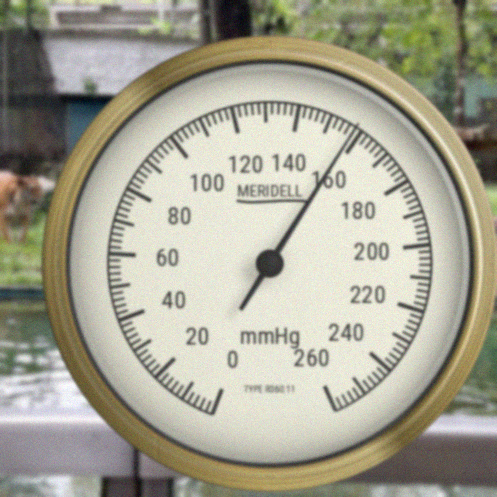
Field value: 158
